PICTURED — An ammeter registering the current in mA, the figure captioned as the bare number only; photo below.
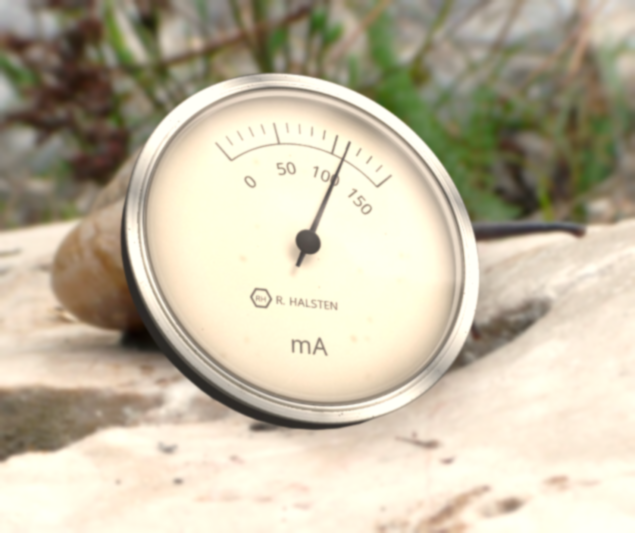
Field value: 110
